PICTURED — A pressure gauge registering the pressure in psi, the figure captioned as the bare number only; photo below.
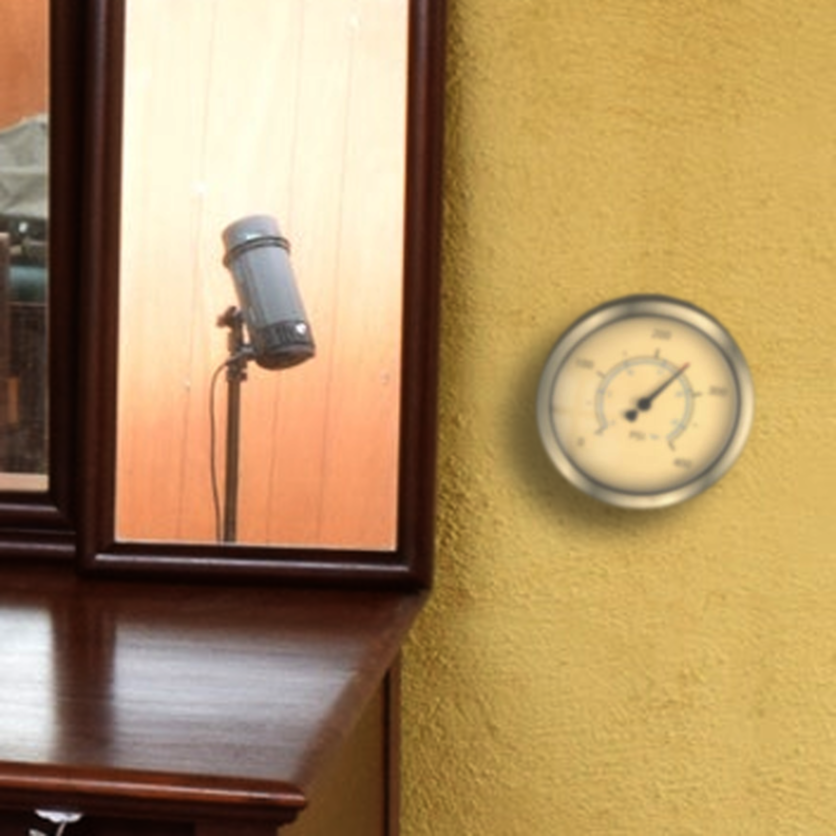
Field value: 250
